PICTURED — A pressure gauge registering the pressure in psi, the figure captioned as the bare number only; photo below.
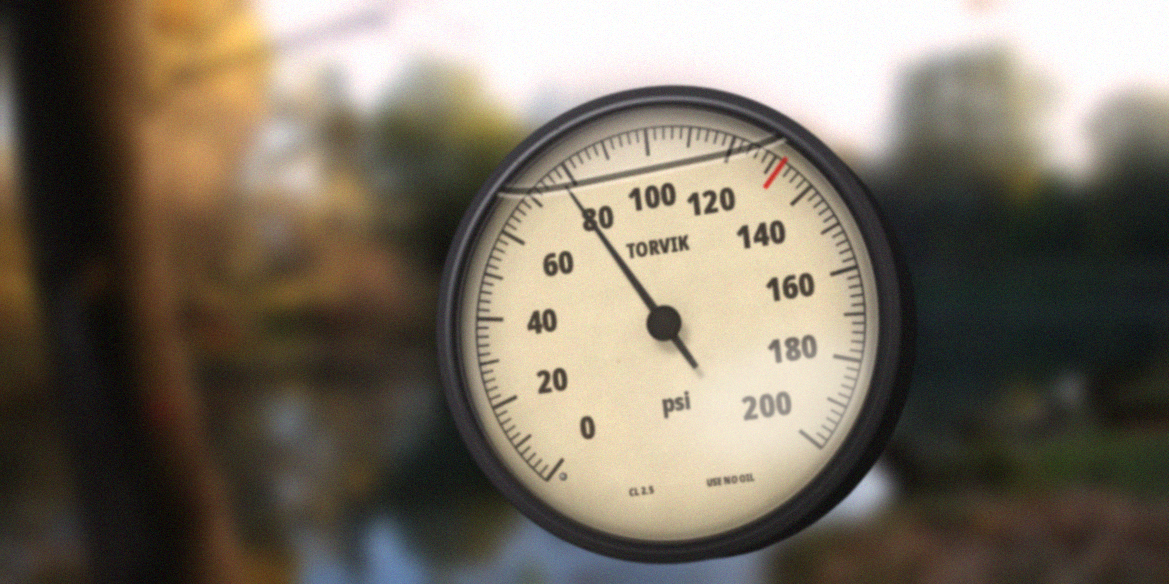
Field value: 78
